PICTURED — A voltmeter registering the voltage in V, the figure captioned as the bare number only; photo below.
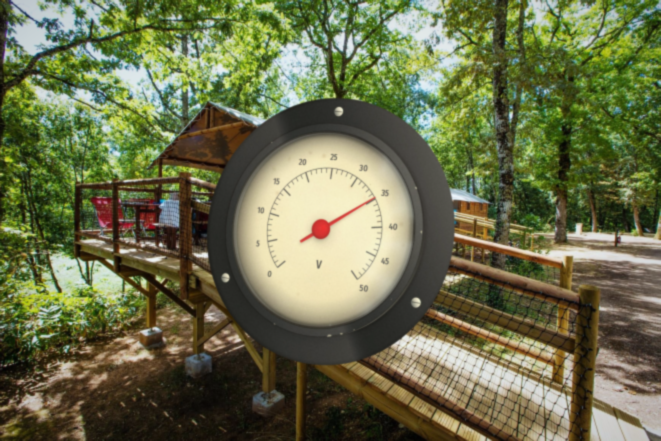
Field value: 35
